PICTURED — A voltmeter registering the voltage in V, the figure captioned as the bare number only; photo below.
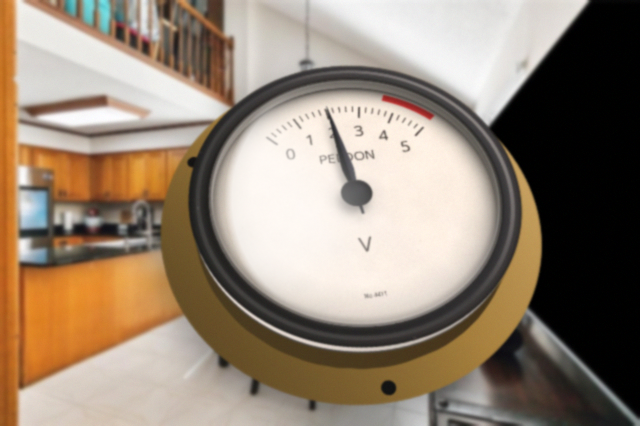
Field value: 2
